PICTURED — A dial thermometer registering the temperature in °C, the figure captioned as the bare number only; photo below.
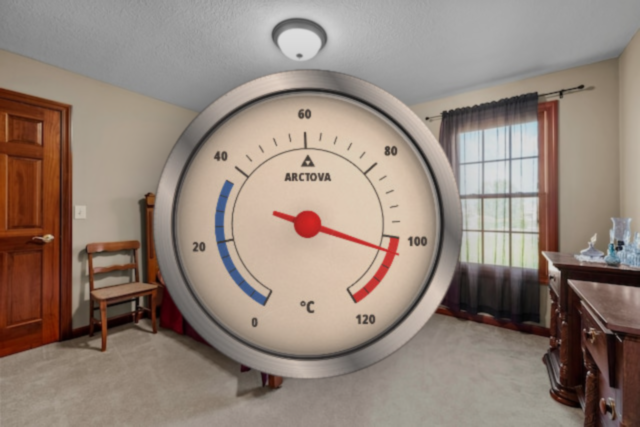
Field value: 104
